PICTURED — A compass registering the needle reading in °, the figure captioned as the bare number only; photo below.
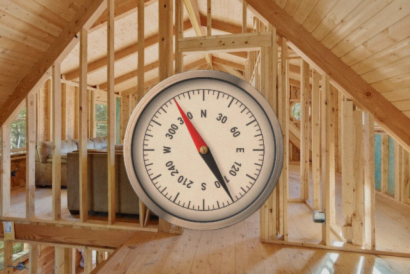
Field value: 330
